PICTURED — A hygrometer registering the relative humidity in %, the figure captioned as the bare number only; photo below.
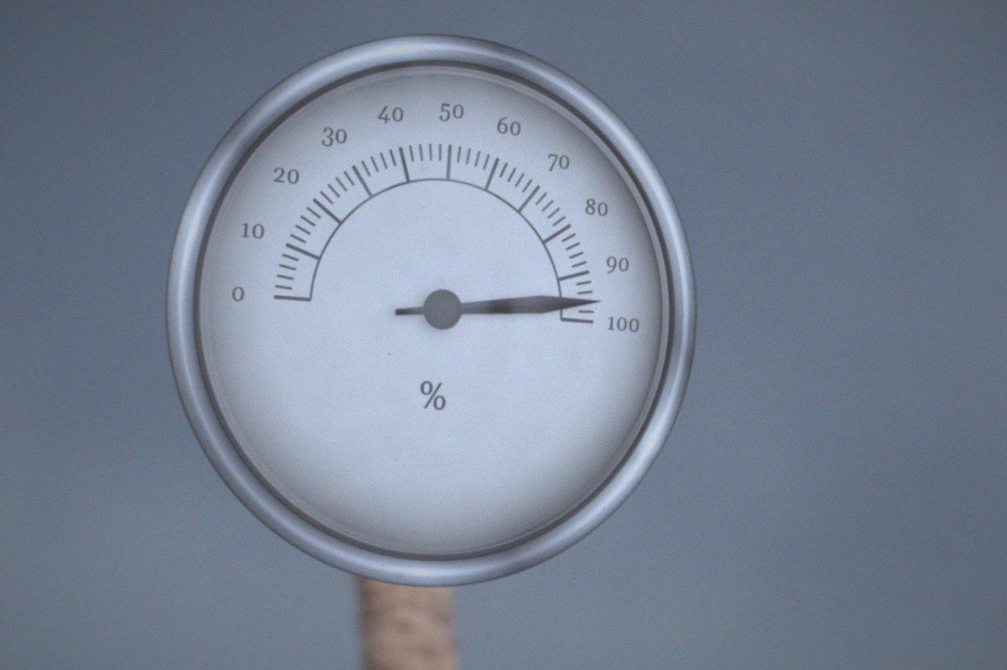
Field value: 96
